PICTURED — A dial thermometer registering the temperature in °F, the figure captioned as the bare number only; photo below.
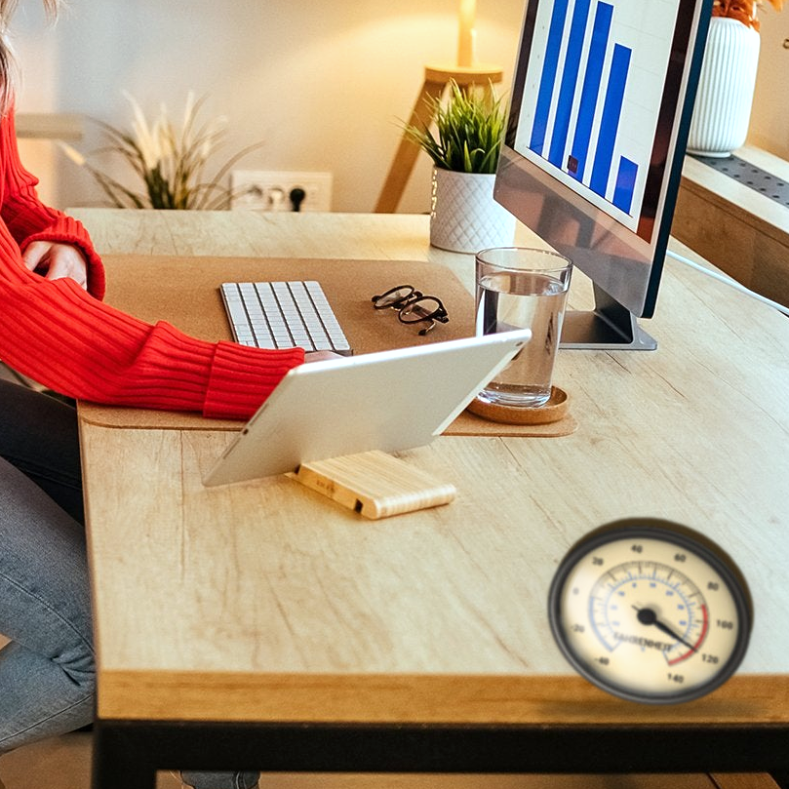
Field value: 120
